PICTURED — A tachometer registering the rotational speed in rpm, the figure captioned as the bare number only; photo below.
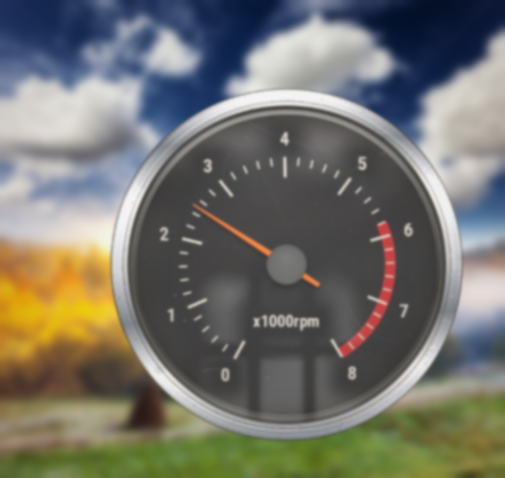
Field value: 2500
